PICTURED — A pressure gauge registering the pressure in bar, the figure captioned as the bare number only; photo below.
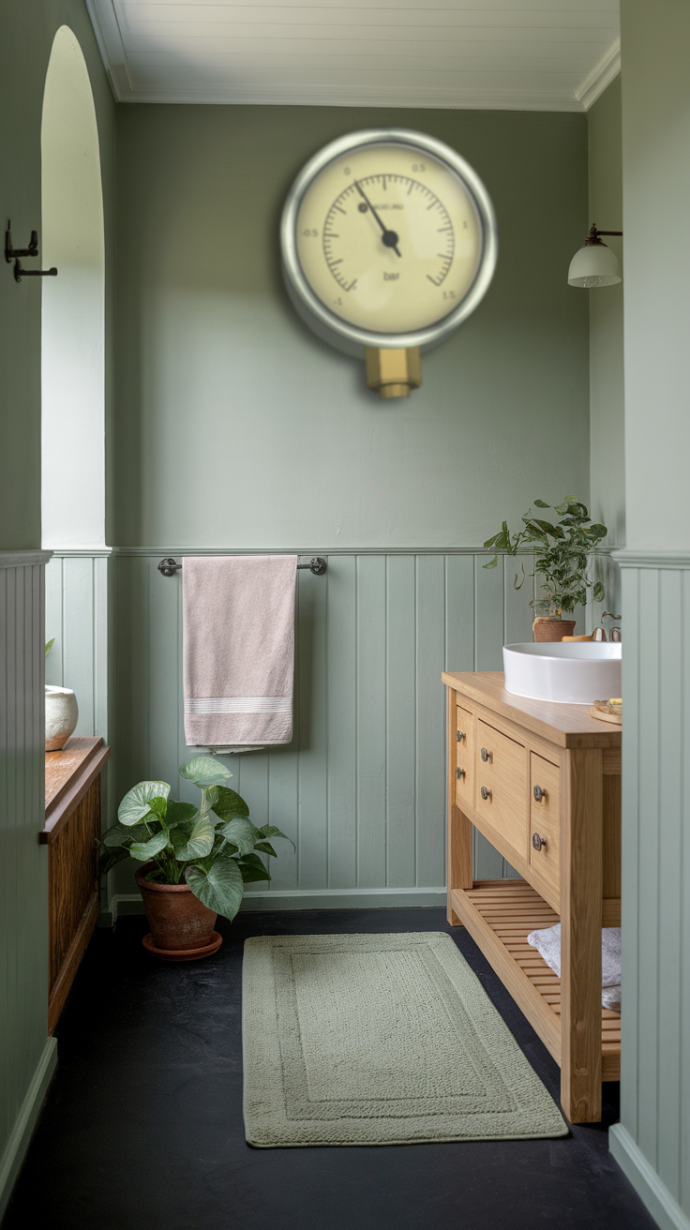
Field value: 0
